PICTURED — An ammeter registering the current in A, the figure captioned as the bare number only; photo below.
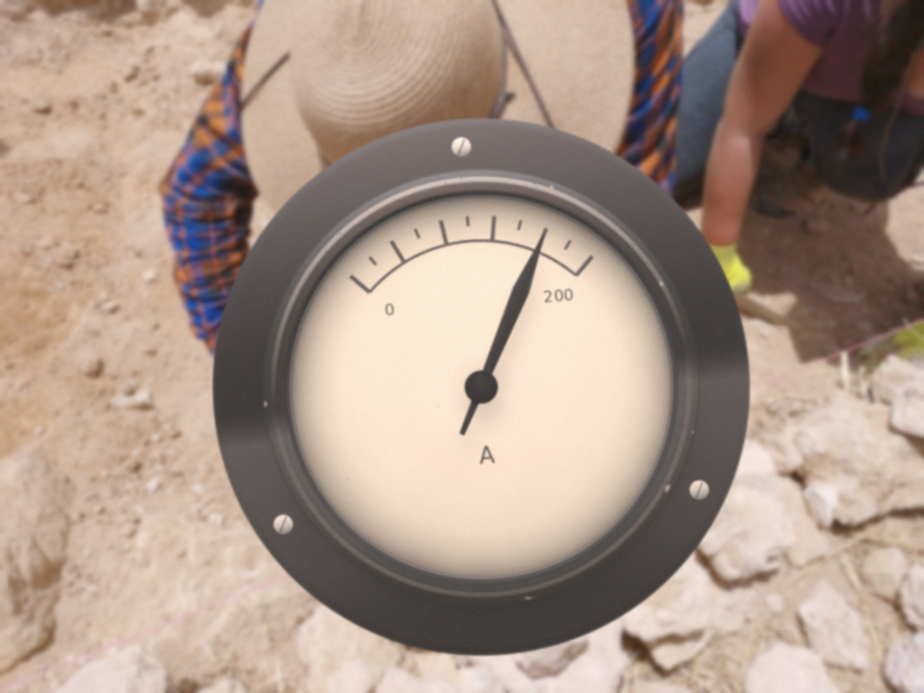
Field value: 160
